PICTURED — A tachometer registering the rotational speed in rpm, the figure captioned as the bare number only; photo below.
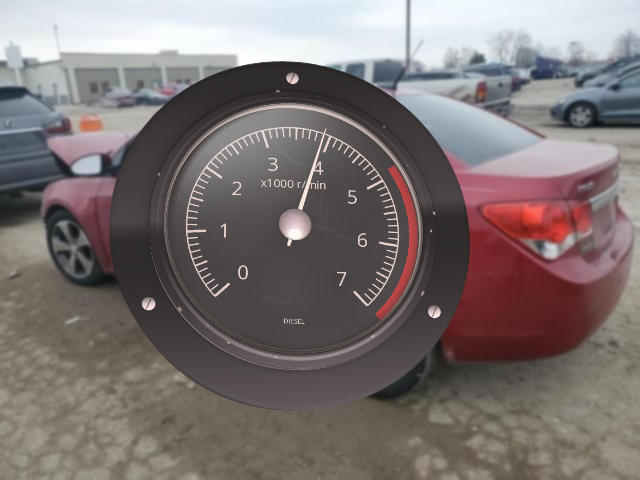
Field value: 3900
